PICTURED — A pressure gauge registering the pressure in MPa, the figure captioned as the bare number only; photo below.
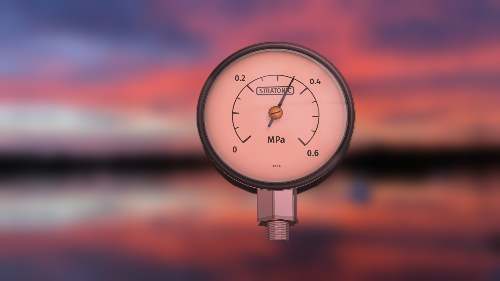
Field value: 0.35
